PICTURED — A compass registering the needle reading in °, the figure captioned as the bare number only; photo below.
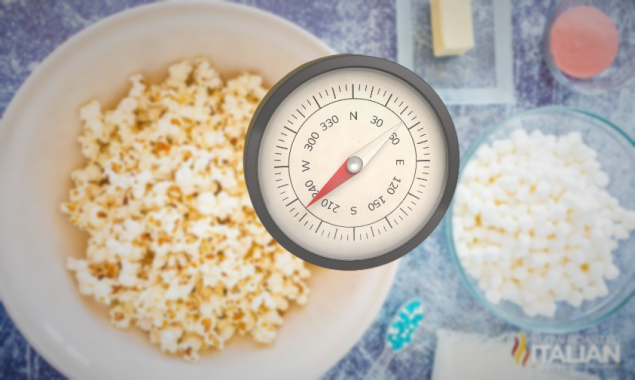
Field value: 230
